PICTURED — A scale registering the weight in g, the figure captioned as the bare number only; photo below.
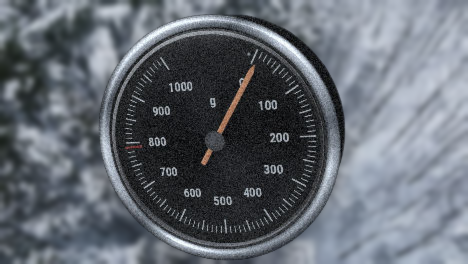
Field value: 10
